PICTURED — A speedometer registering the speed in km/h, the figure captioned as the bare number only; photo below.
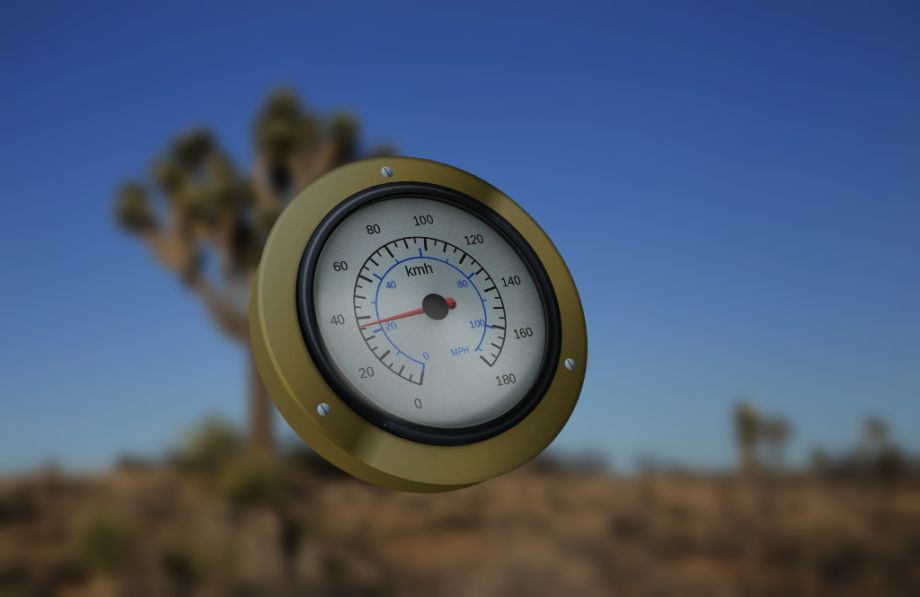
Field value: 35
